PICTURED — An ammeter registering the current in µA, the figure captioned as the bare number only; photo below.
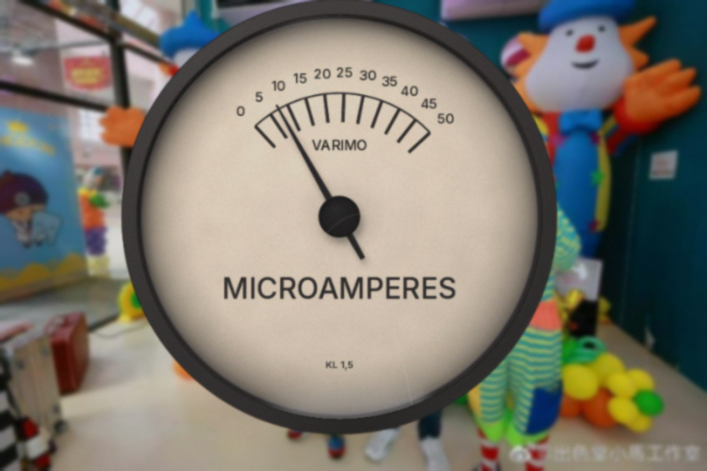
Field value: 7.5
